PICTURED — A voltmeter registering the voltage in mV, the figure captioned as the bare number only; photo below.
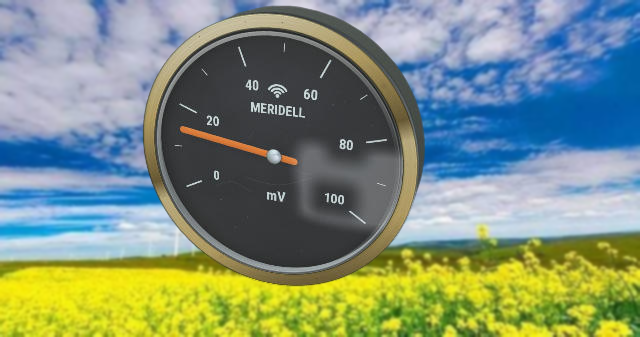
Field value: 15
